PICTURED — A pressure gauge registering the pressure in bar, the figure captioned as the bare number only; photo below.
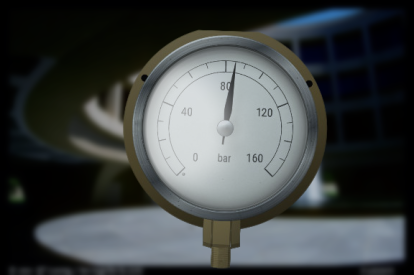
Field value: 85
